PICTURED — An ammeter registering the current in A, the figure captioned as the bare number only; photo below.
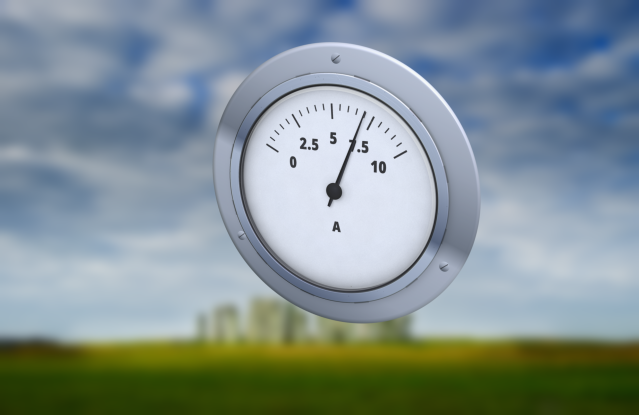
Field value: 7
